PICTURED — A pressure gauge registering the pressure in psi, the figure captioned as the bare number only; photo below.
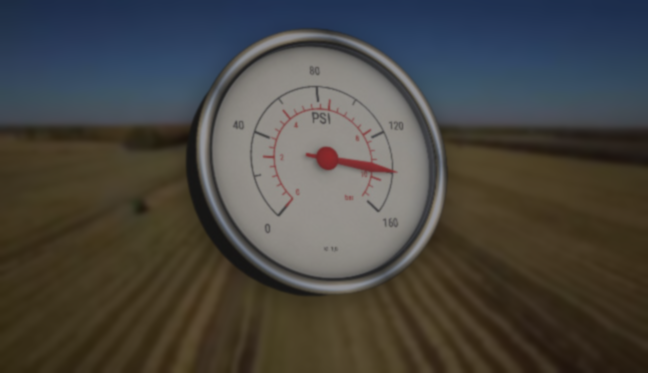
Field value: 140
